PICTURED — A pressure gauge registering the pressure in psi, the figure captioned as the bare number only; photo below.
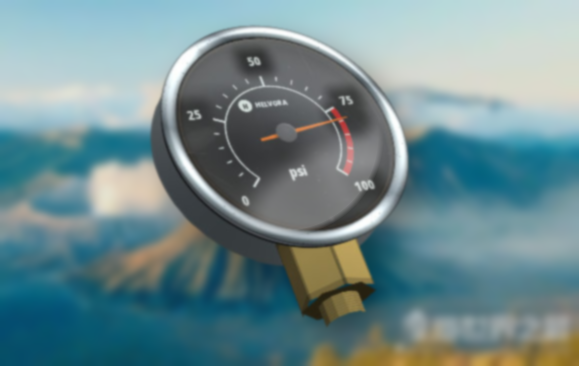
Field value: 80
